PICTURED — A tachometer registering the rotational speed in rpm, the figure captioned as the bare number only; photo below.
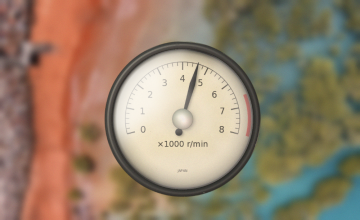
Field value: 4600
